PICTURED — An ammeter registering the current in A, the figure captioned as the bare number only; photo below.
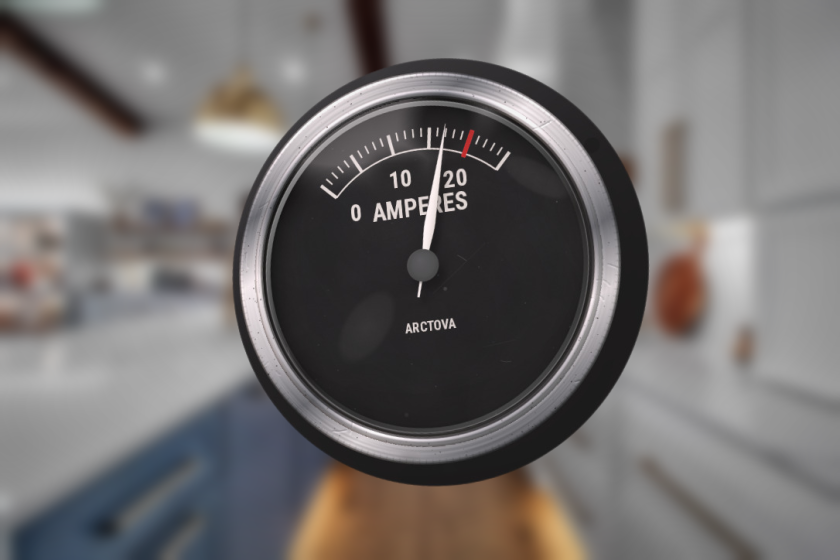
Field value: 17
